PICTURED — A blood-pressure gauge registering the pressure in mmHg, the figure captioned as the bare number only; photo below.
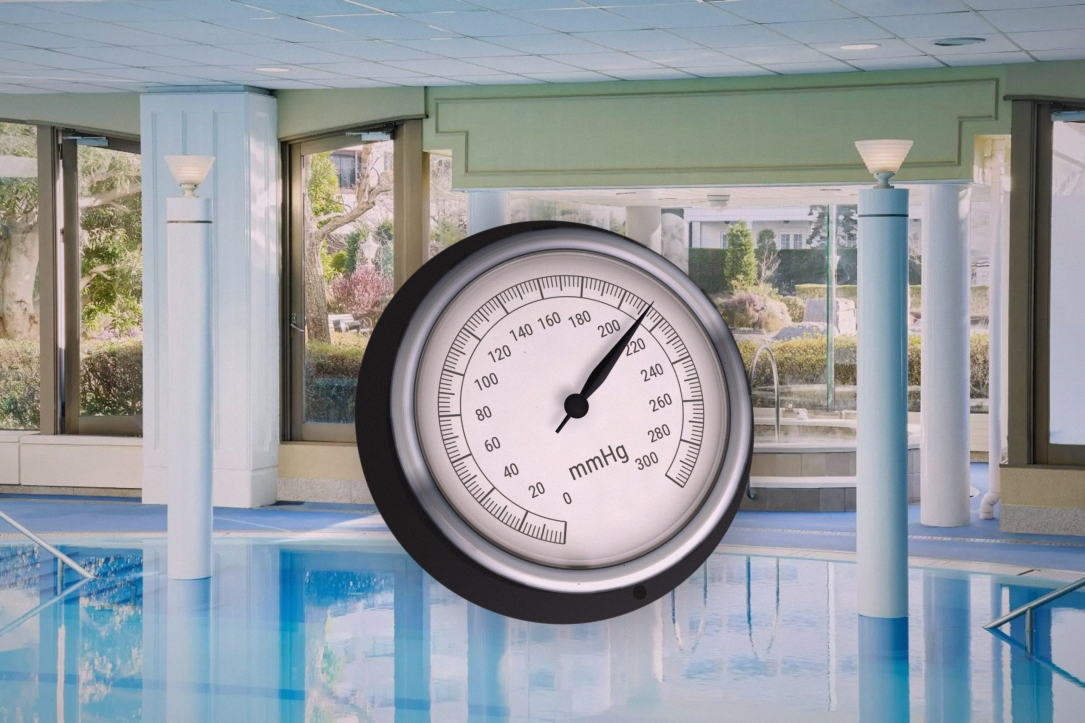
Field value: 212
